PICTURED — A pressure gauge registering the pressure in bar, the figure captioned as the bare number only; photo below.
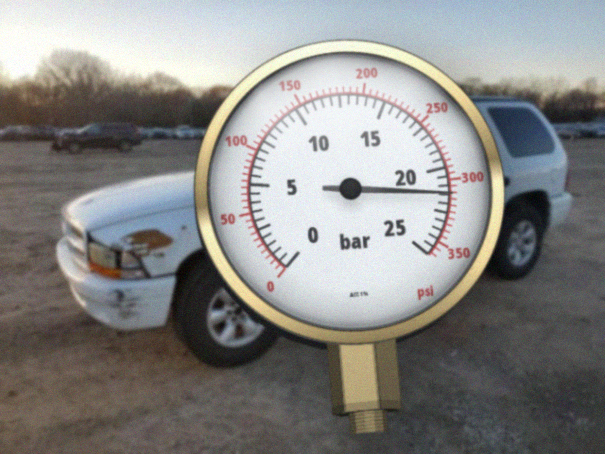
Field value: 21.5
